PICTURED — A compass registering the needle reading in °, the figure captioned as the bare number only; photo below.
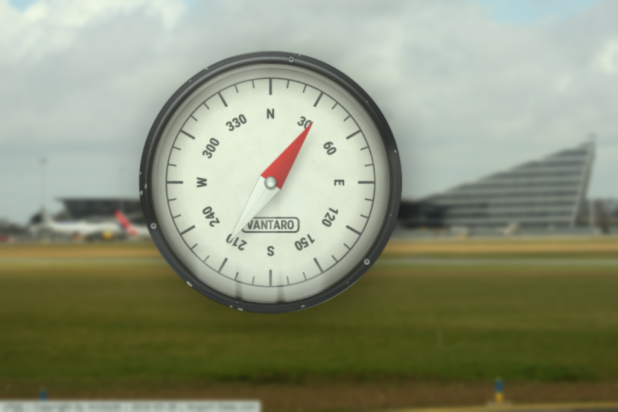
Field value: 35
